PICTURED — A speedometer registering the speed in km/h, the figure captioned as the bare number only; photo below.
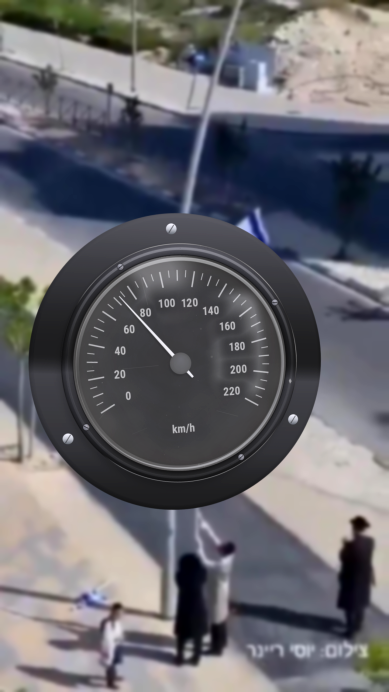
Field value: 72.5
